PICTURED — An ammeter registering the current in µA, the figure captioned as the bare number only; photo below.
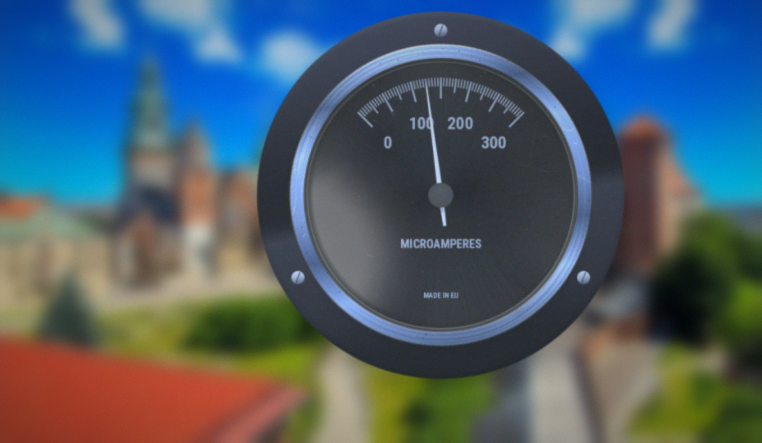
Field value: 125
